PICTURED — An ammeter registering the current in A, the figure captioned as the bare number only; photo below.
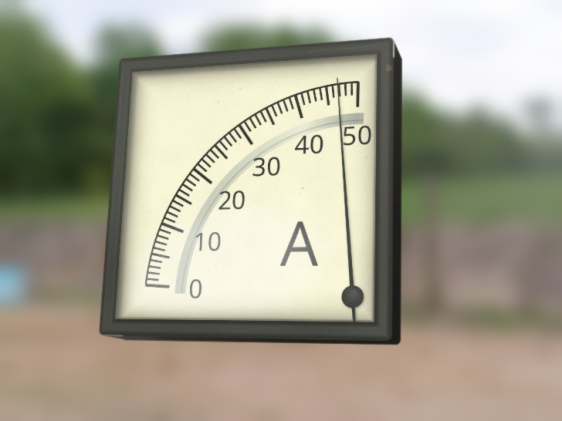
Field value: 47
